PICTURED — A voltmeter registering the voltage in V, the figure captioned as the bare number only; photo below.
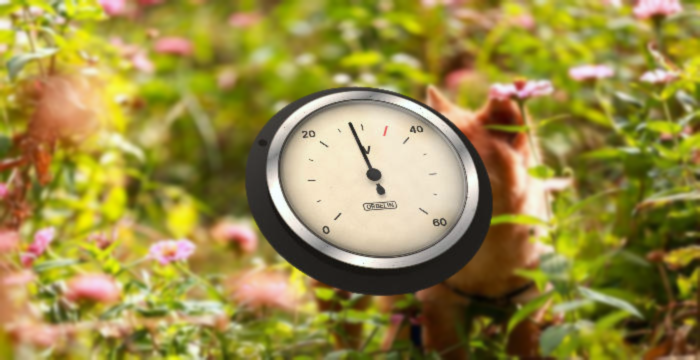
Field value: 27.5
